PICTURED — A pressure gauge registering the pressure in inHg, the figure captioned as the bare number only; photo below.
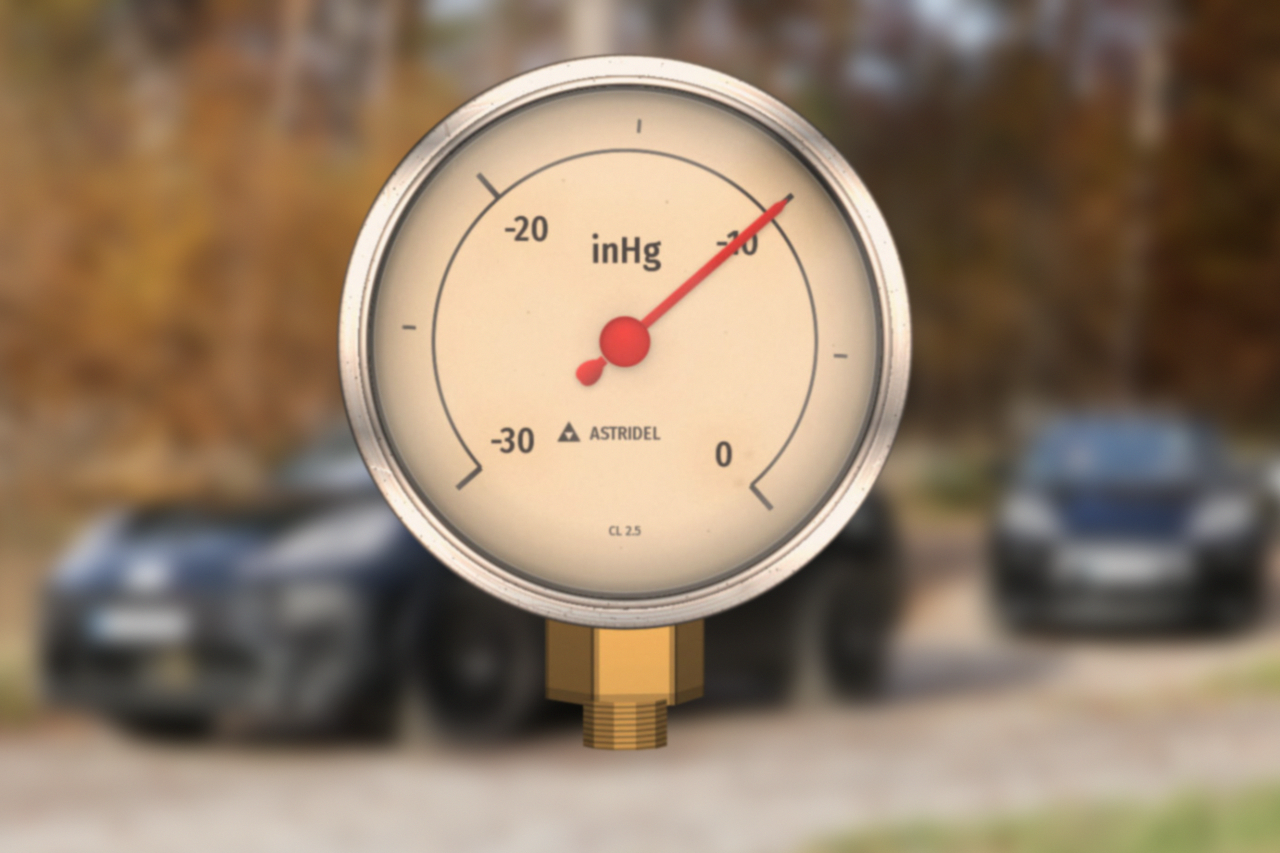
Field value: -10
